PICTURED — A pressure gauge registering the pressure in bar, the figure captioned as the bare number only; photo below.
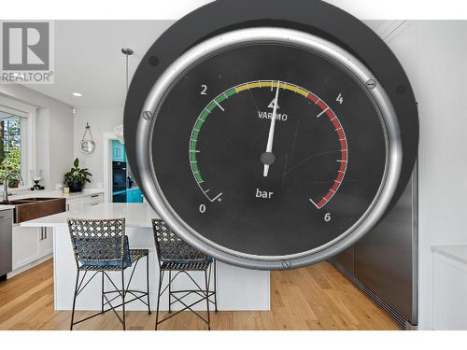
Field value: 3.1
